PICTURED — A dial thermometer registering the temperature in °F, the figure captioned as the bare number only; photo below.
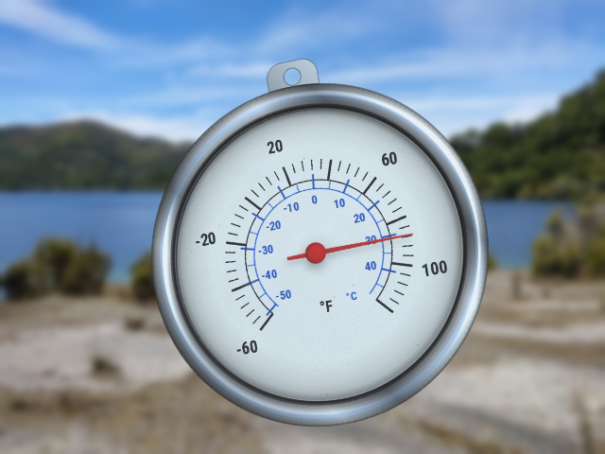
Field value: 88
